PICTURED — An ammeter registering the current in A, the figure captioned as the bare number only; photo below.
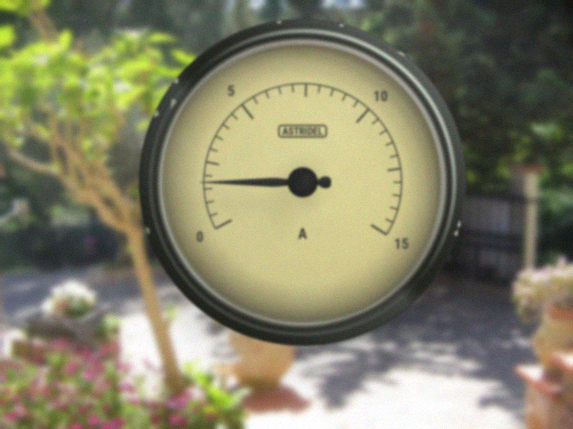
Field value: 1.75
